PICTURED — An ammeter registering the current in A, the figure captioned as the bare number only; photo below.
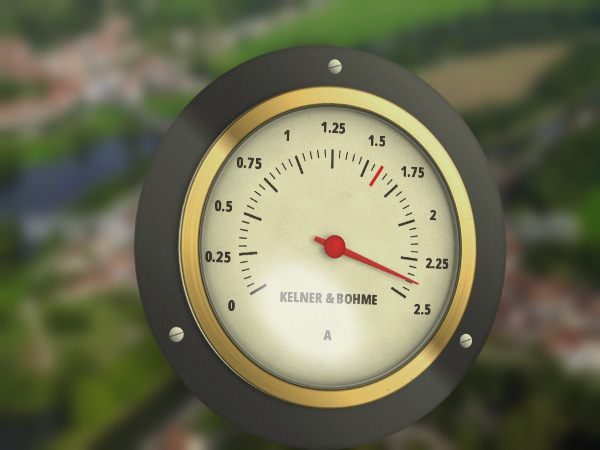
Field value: 2.4
